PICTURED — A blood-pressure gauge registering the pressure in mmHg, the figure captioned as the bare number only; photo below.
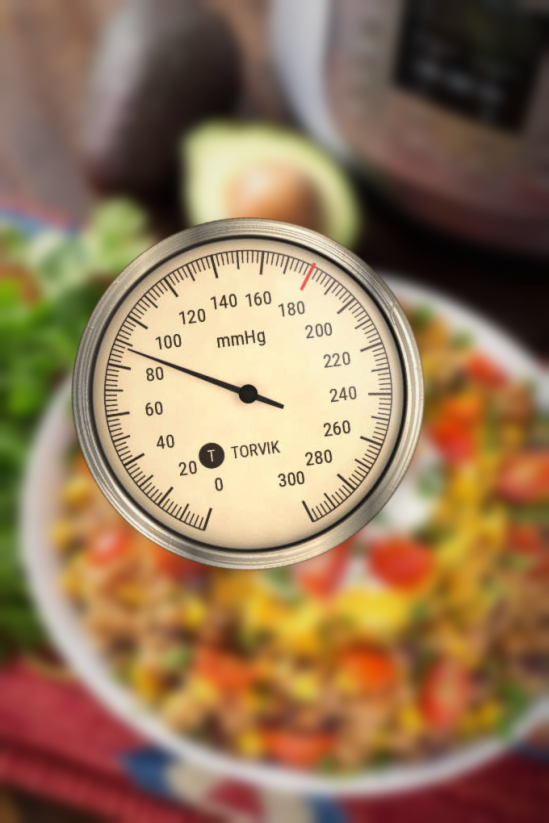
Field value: 88
